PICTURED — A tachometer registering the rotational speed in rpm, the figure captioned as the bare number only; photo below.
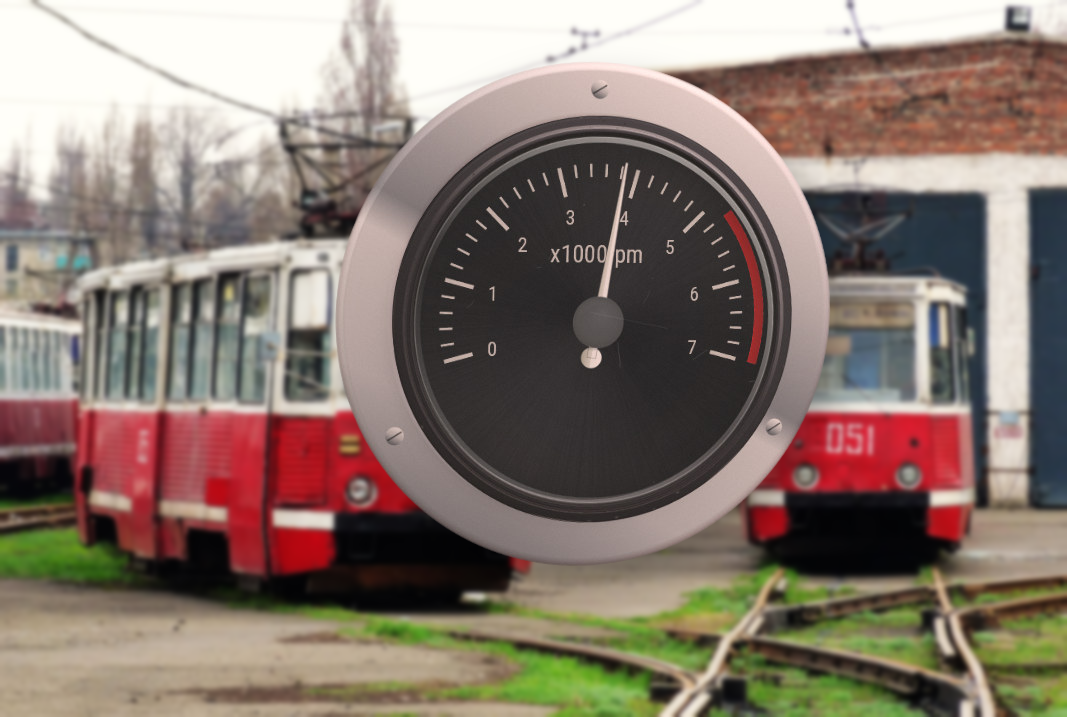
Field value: 3800
